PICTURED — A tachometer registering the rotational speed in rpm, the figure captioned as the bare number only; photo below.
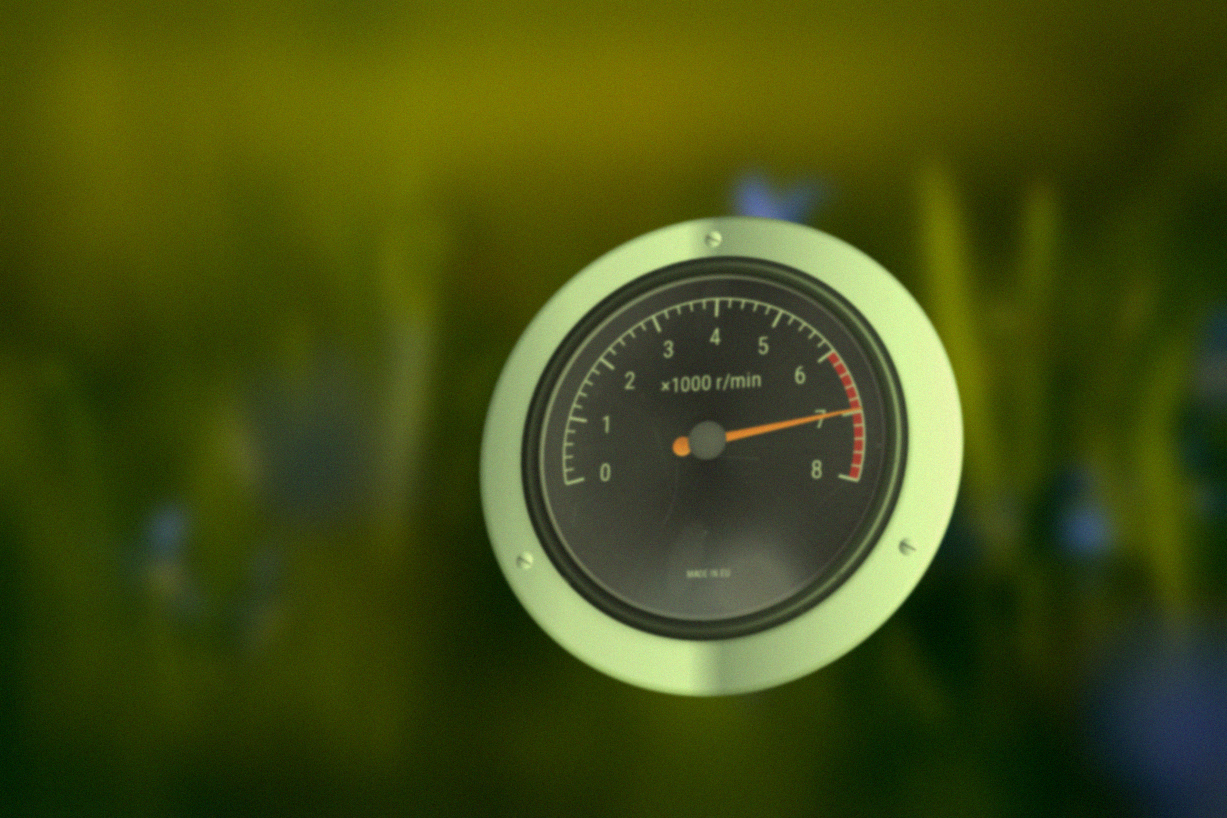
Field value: 7000
